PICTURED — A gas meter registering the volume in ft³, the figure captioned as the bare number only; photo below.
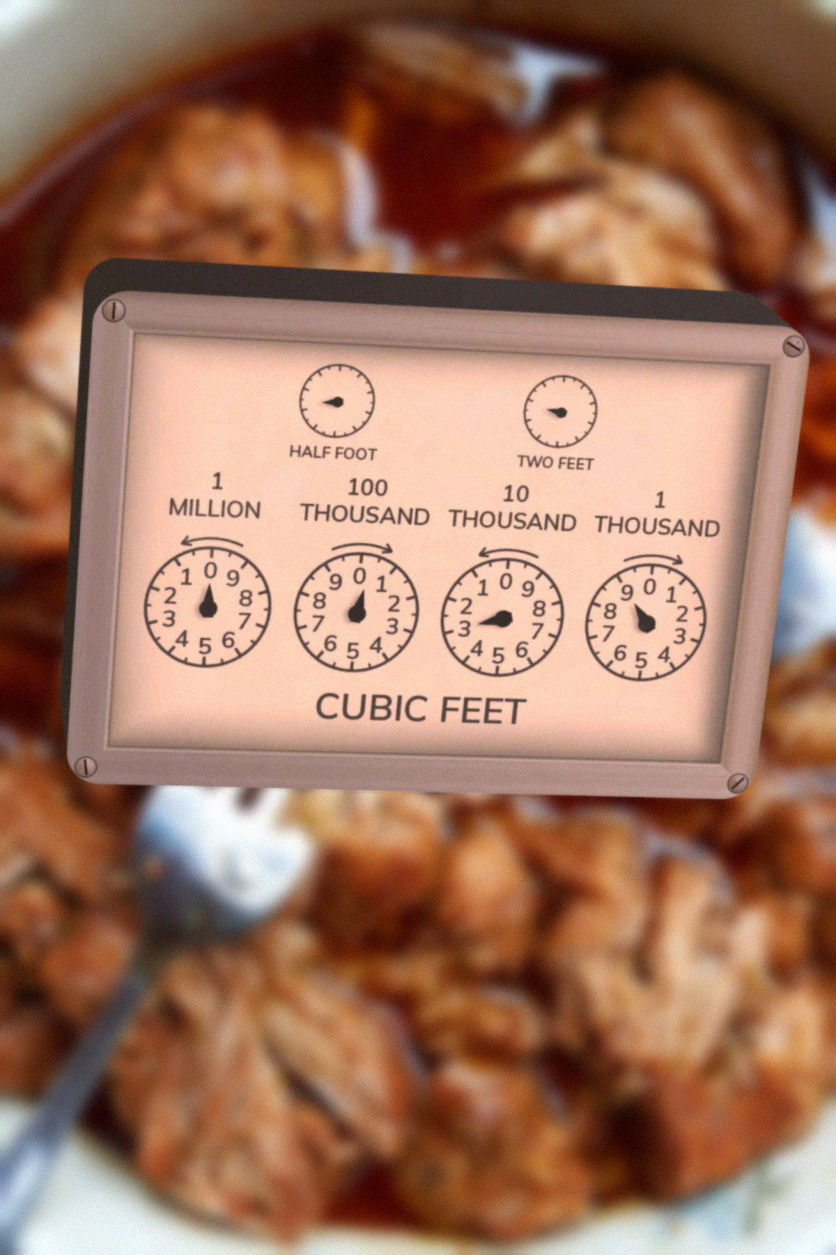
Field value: 2900
